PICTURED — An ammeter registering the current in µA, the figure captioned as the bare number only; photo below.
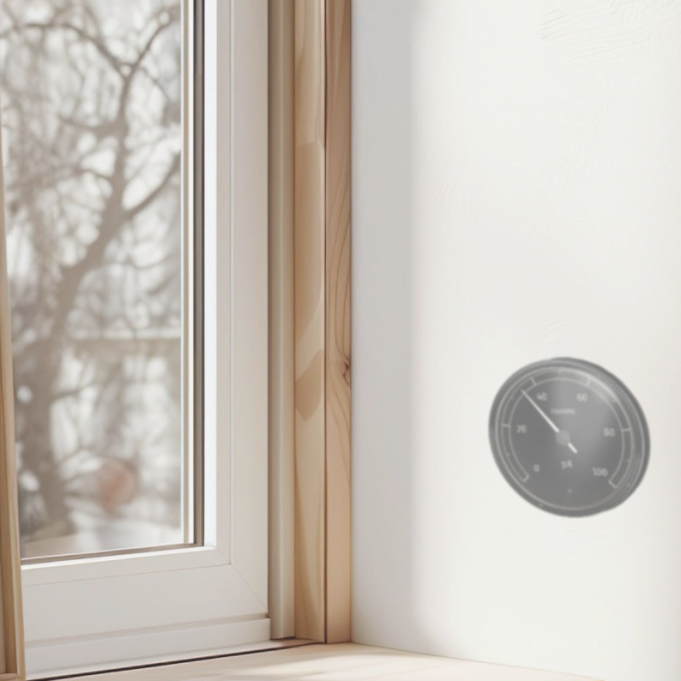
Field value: 35
